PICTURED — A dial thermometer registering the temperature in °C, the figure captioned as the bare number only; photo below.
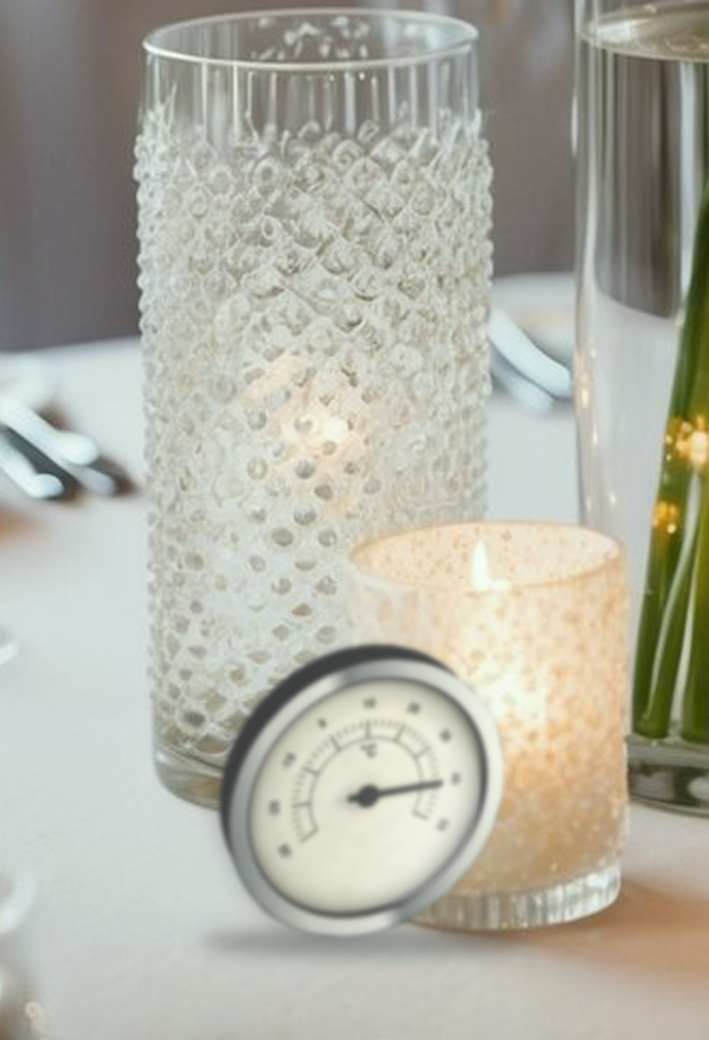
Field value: 40
